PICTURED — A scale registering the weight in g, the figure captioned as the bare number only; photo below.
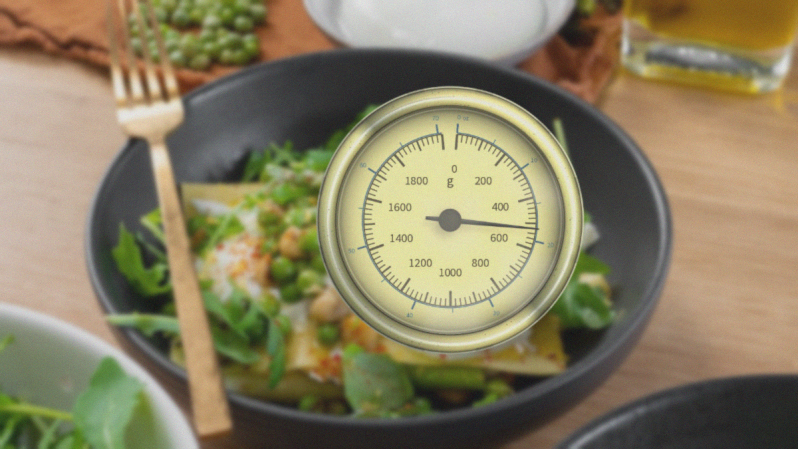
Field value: 520
